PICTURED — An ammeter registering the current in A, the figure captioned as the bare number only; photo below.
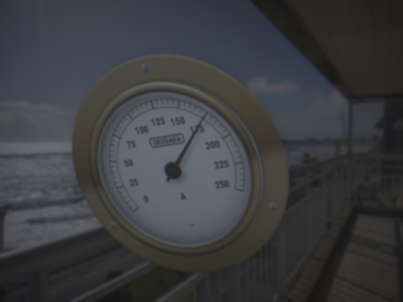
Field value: 175
